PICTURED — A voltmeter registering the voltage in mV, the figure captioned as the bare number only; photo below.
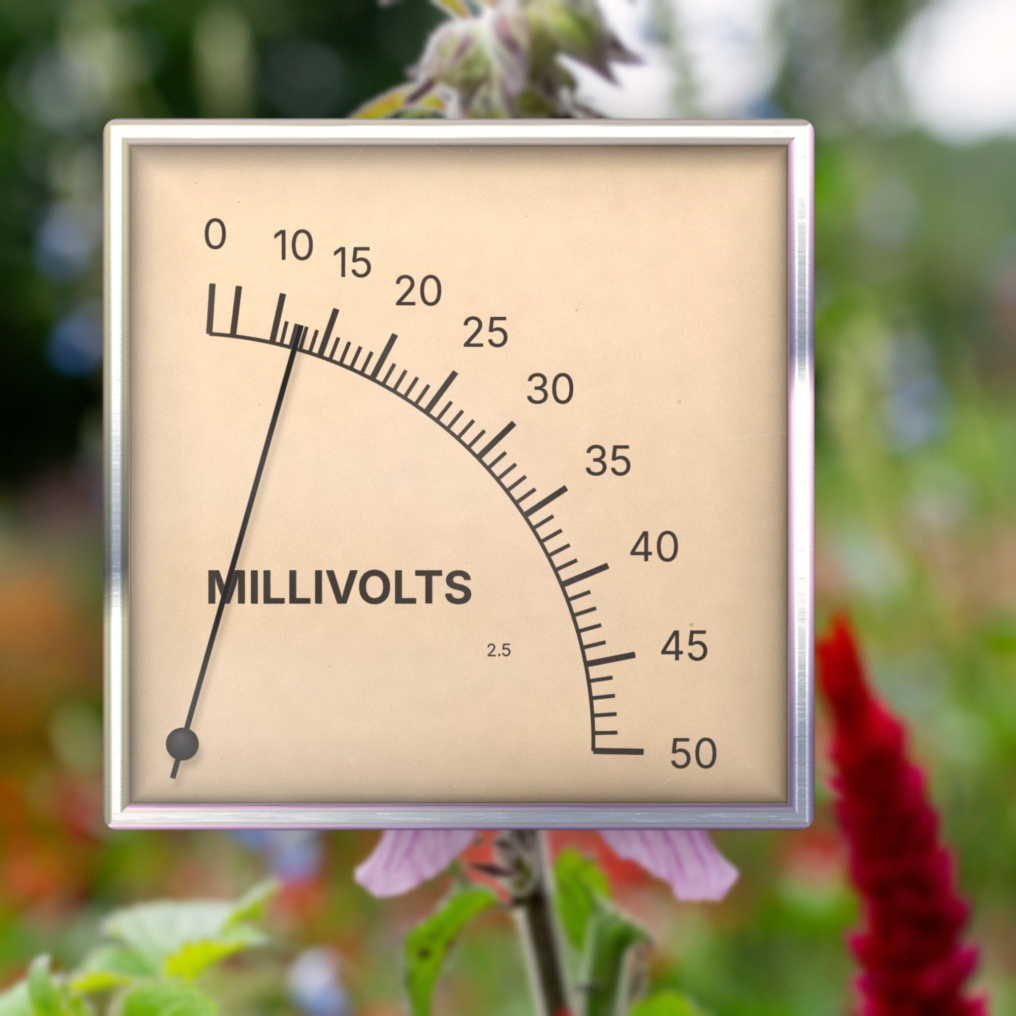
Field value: 12.5
